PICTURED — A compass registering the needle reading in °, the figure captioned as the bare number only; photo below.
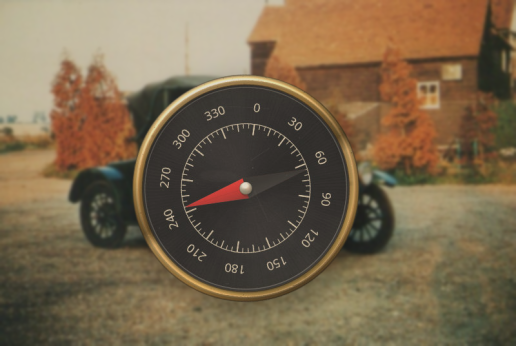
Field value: 245
